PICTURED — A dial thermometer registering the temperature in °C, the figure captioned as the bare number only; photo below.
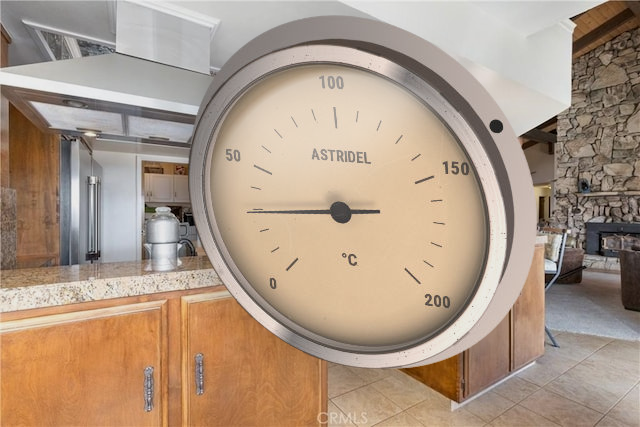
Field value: 30
